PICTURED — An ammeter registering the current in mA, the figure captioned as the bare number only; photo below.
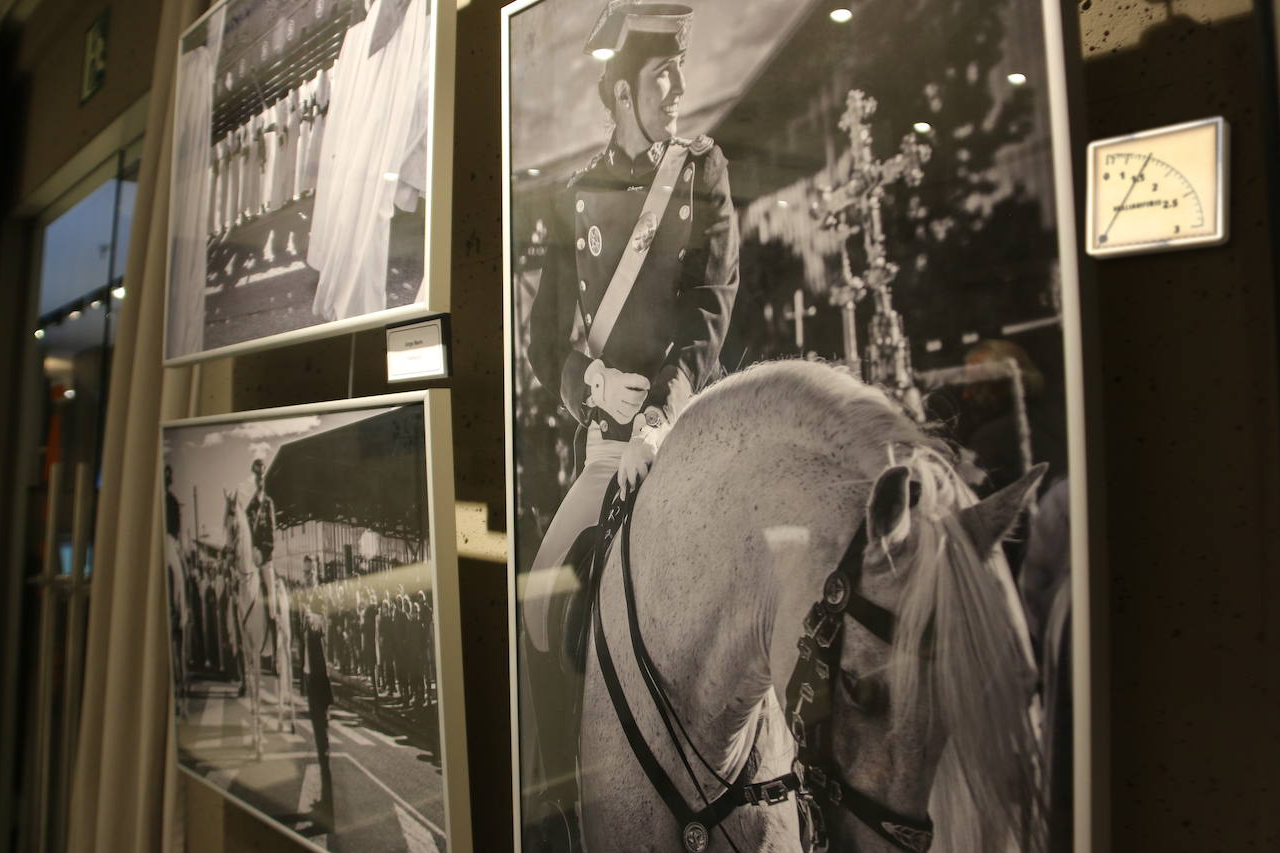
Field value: 1.5
